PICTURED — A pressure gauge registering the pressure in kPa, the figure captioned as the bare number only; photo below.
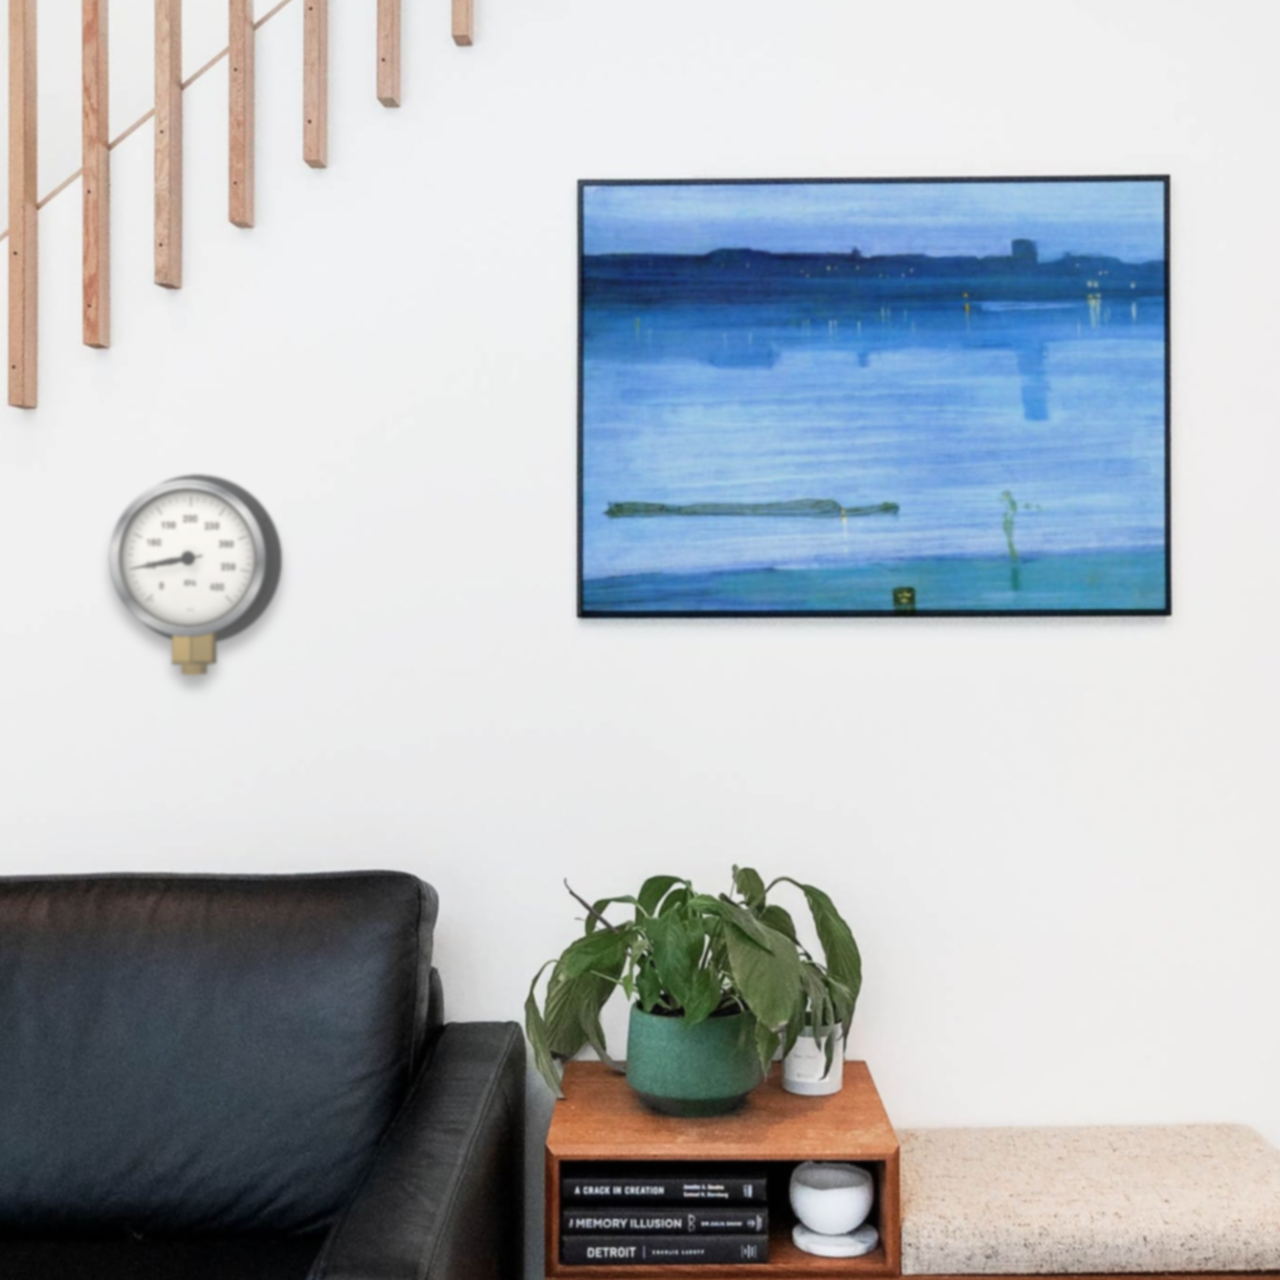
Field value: 50
